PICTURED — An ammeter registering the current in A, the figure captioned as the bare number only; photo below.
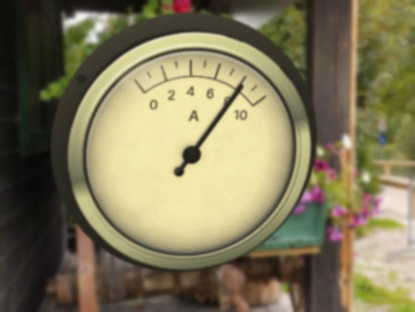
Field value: 8
